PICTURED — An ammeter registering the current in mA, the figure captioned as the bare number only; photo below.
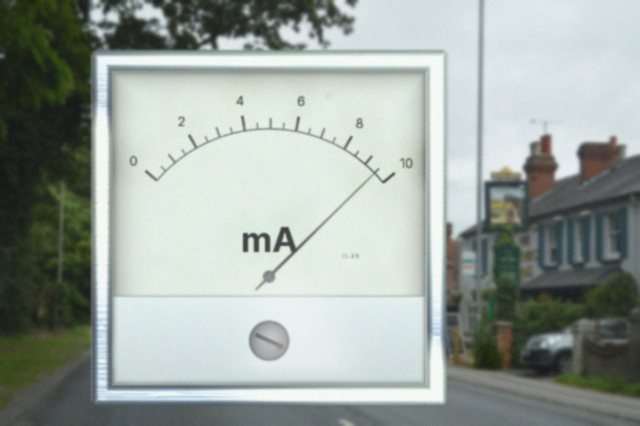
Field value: 9.5
